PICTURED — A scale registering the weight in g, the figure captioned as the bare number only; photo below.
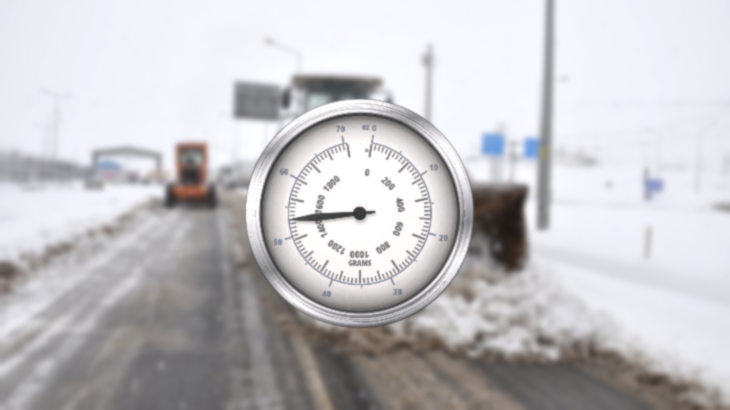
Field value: 1500
